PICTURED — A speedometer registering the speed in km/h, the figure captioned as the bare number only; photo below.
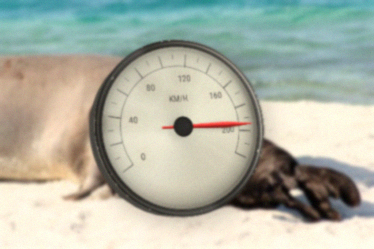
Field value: 195
